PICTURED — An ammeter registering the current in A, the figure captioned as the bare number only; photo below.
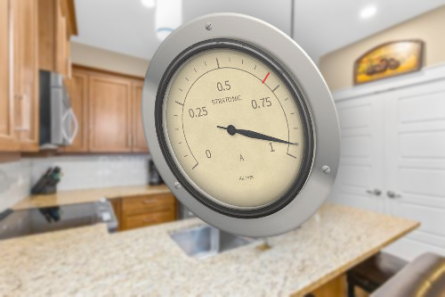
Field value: 0.95
